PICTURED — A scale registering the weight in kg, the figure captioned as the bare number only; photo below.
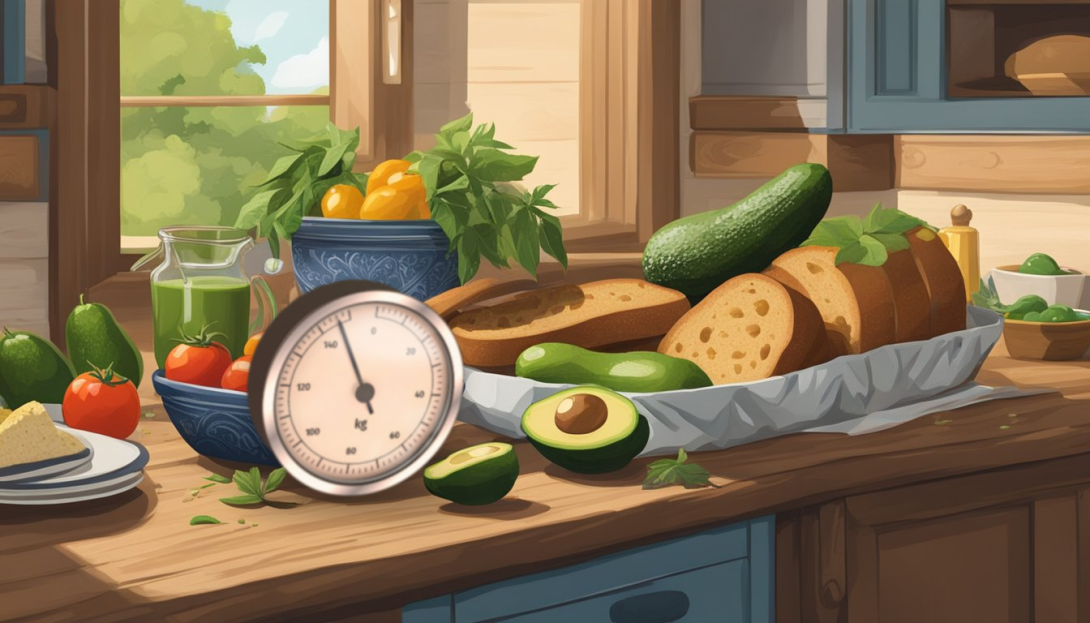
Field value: 146
